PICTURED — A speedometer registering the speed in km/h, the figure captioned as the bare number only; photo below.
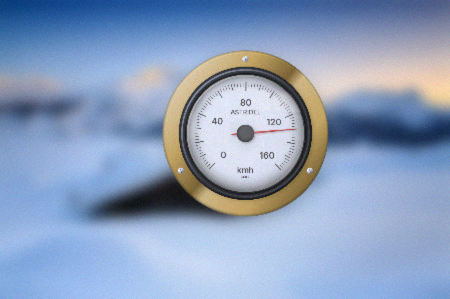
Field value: 130
